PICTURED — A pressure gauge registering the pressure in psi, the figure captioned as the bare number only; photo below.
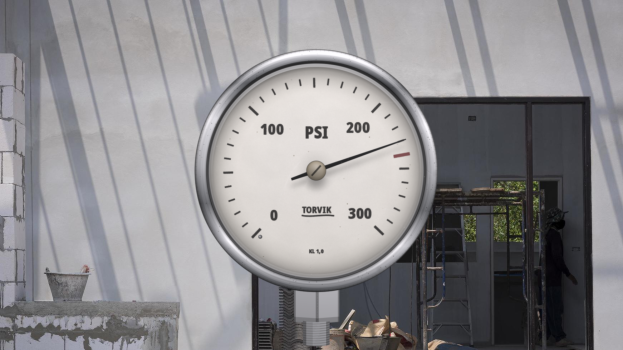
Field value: 230
